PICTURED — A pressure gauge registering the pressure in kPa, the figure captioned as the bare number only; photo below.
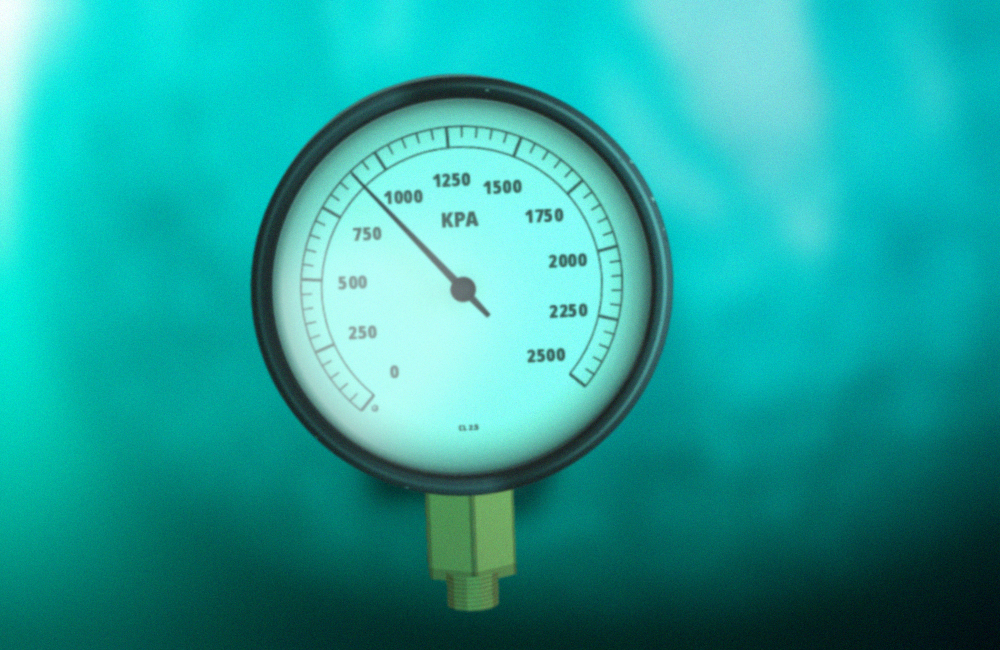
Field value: 900
